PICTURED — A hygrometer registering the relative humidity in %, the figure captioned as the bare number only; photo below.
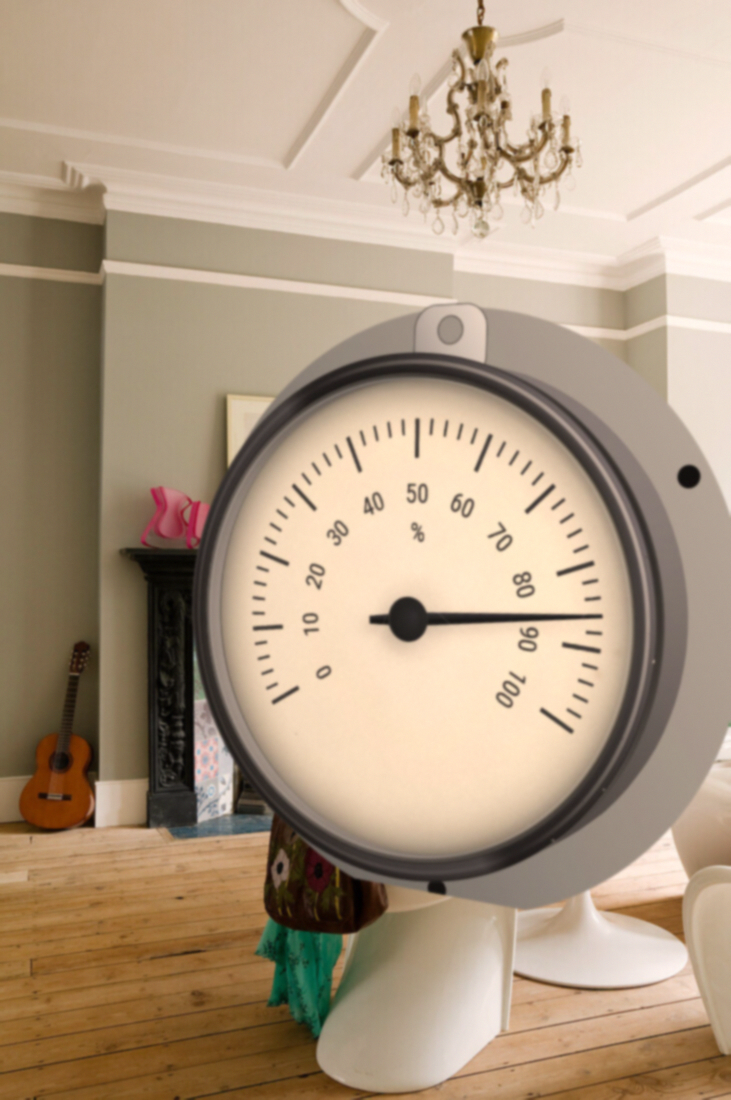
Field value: 86
